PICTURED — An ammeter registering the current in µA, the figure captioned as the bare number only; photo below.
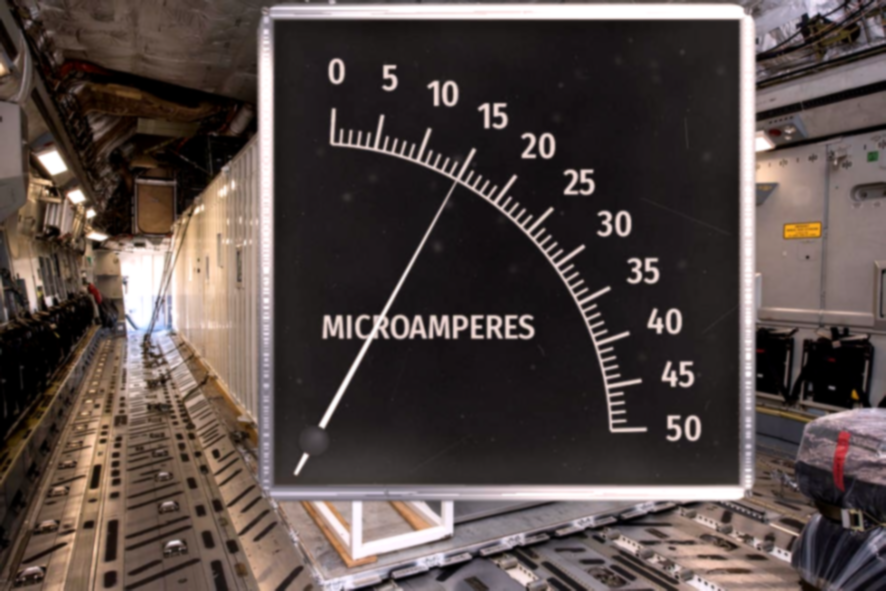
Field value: 15
